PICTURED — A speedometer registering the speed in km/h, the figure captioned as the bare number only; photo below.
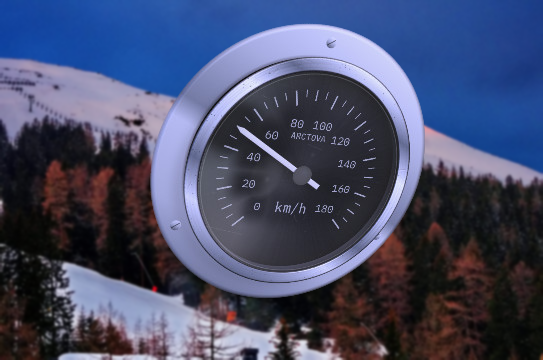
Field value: 50
